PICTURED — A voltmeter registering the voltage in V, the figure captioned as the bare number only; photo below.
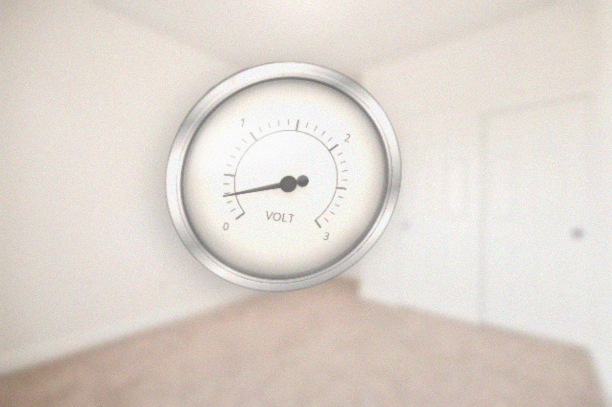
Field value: 0.3
